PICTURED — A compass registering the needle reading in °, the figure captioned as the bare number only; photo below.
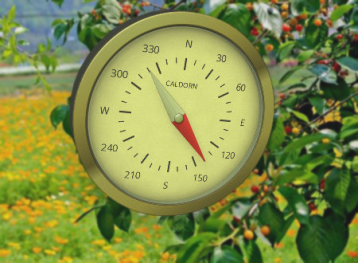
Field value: 140
